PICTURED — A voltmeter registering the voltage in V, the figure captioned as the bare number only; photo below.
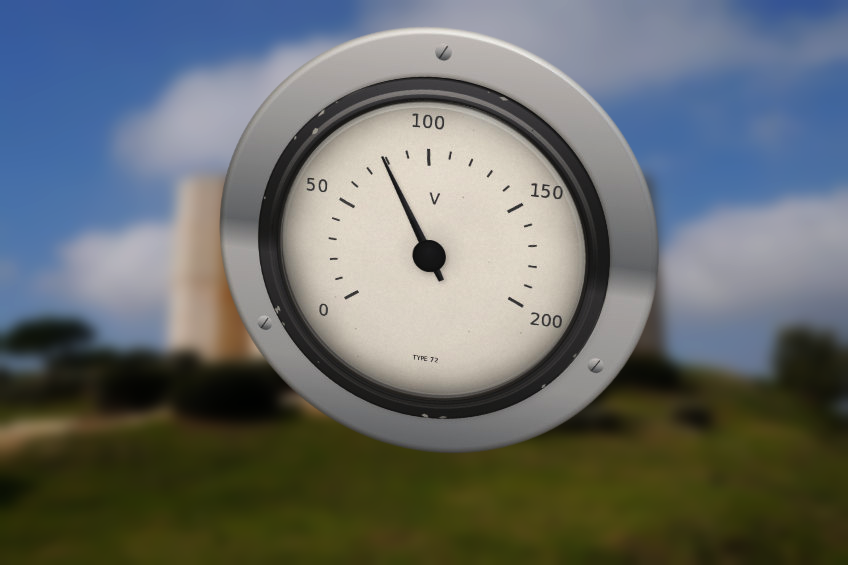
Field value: 80
